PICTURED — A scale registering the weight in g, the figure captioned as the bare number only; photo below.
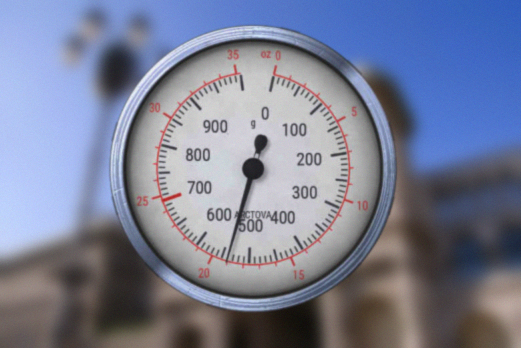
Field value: 540
